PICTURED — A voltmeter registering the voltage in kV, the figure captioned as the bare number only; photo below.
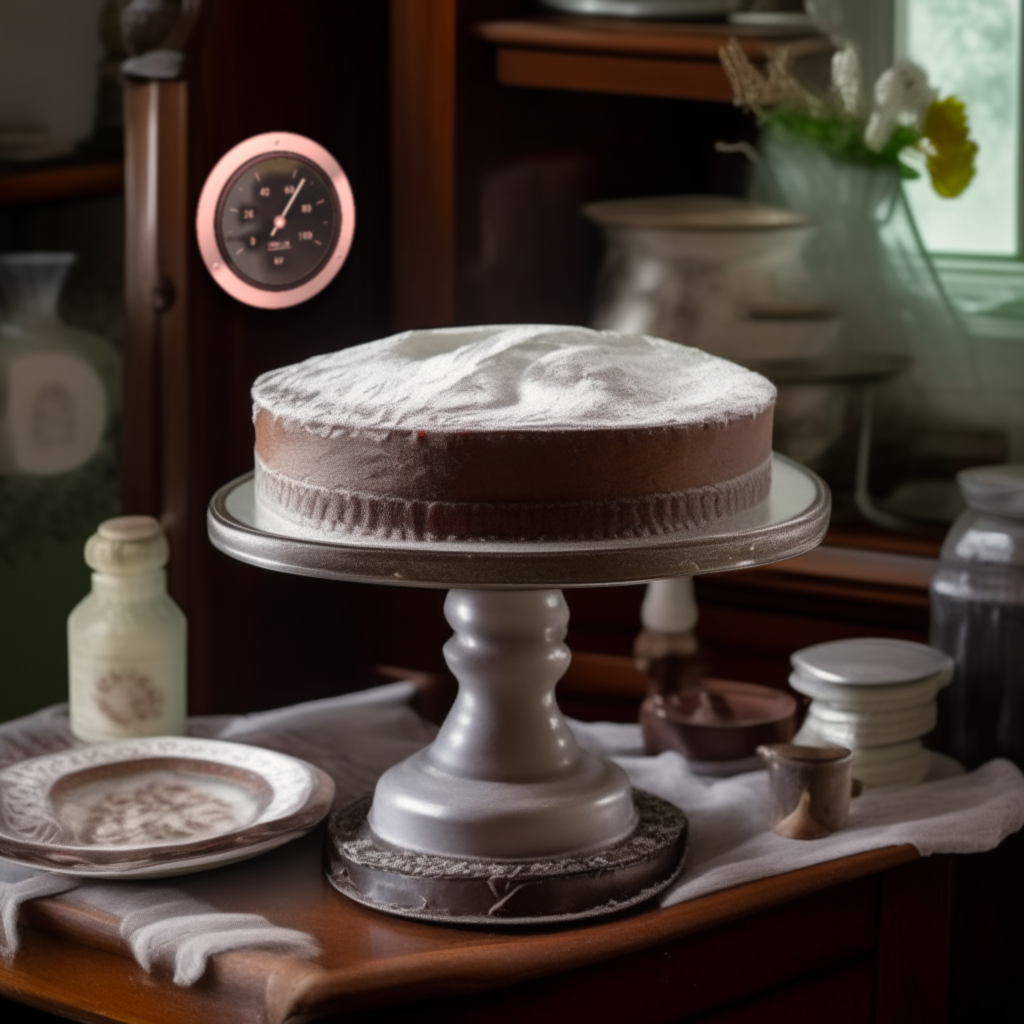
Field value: 65
